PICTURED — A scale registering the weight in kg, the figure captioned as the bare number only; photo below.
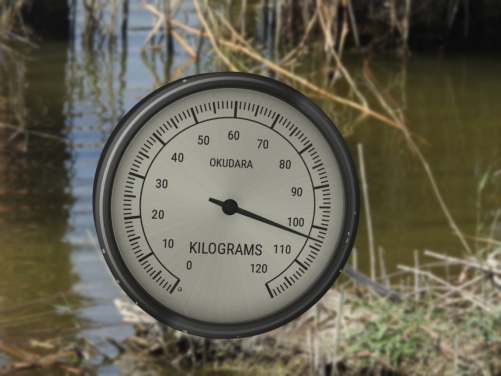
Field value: 103
